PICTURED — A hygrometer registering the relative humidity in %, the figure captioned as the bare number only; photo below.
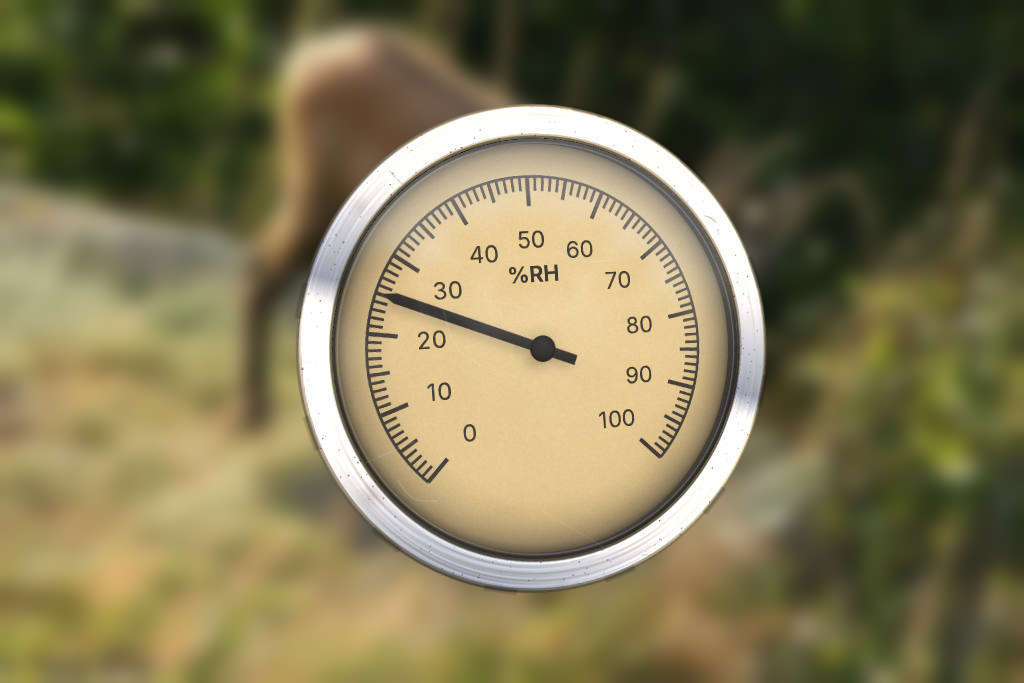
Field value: 25
